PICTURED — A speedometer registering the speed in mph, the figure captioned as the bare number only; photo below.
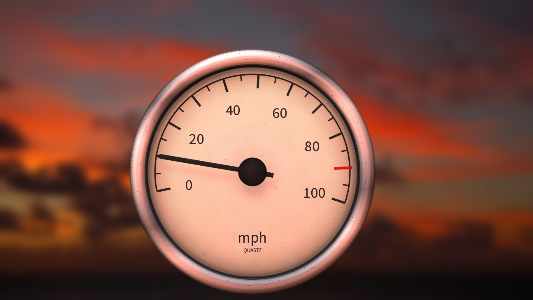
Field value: 10
